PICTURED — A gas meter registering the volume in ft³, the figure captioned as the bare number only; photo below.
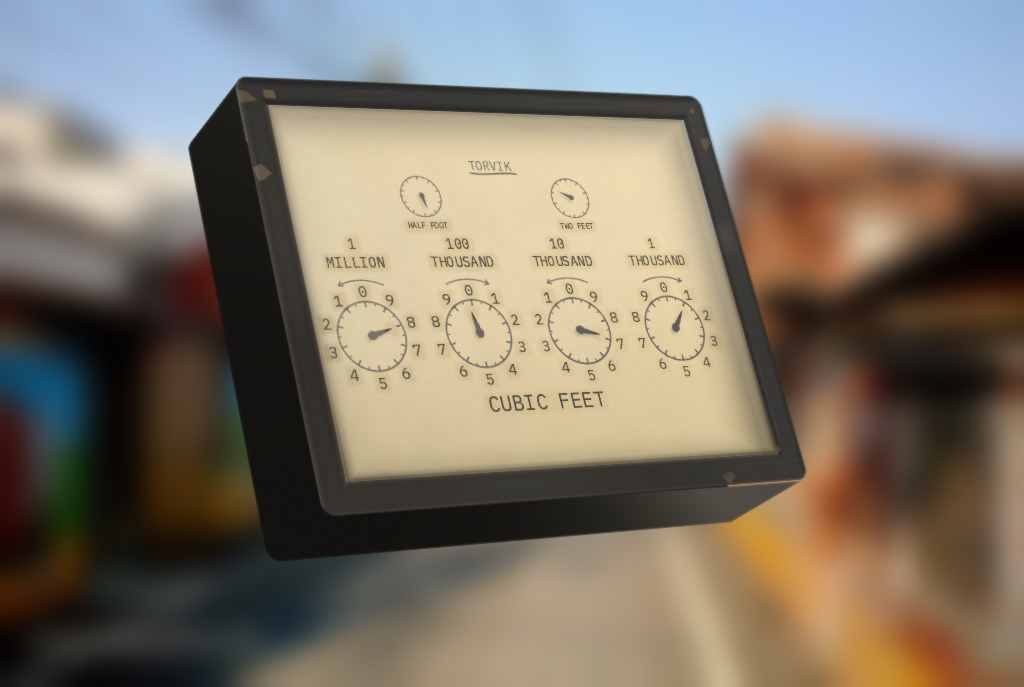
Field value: 797100
